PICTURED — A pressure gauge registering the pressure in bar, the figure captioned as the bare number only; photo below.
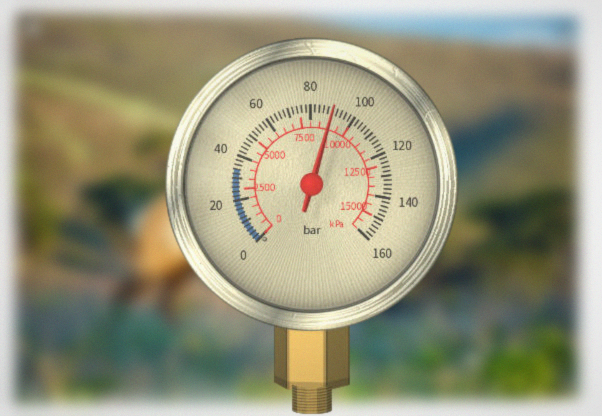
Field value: 90
